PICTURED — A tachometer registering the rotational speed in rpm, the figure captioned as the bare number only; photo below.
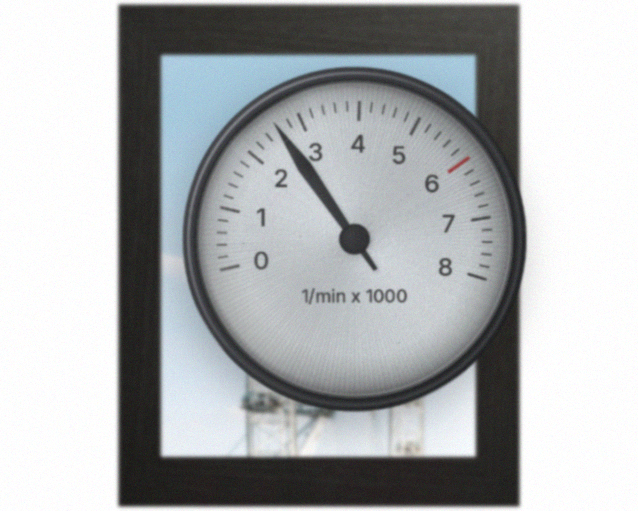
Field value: 2600
